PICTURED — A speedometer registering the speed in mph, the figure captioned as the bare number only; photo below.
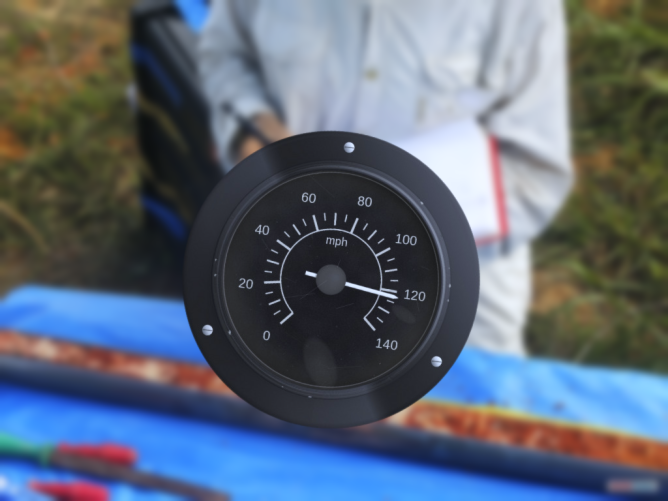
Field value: 122.5
